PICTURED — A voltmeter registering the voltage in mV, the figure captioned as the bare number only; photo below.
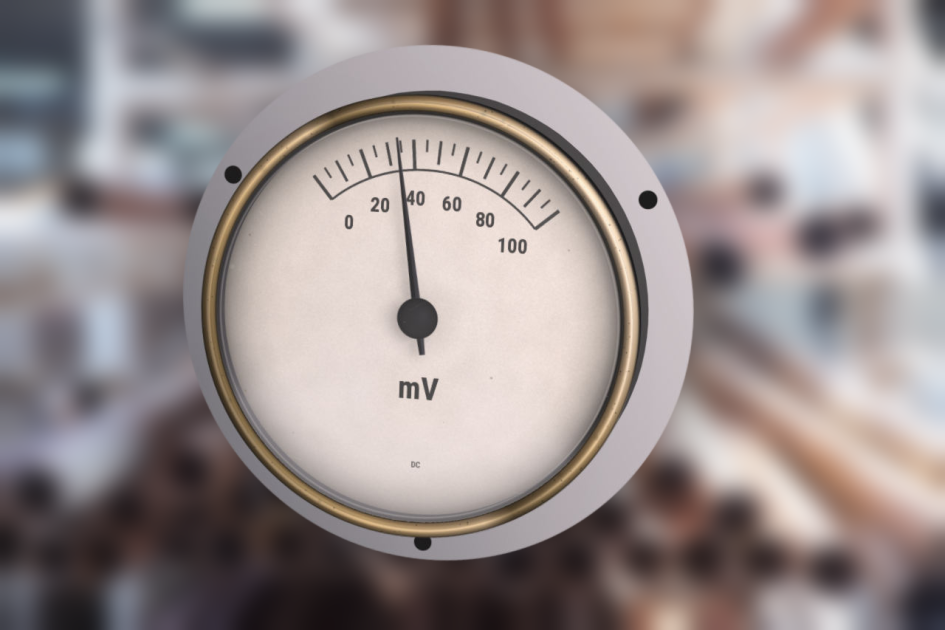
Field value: 35
